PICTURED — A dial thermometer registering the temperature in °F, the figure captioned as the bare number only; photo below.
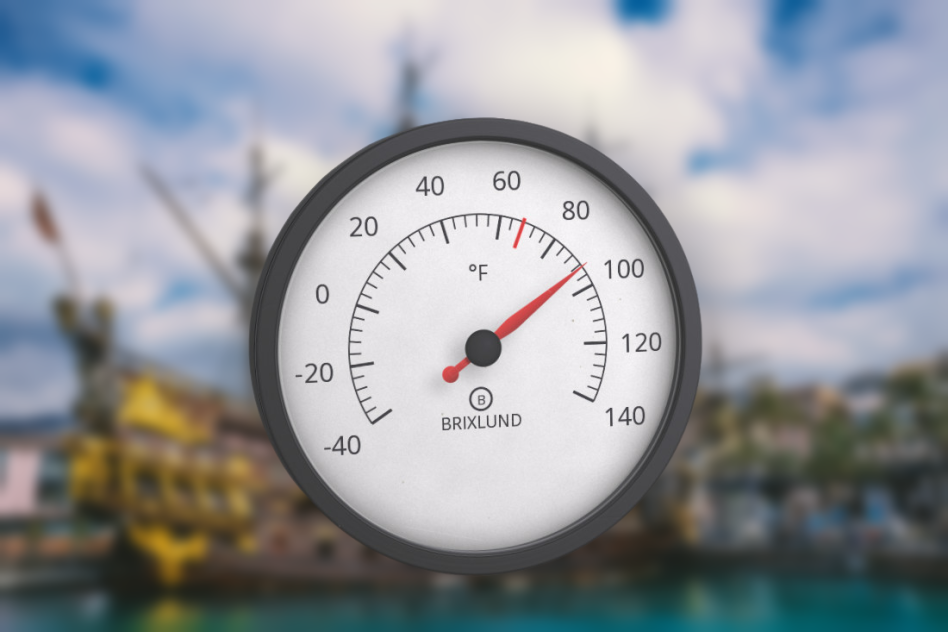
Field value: 92
